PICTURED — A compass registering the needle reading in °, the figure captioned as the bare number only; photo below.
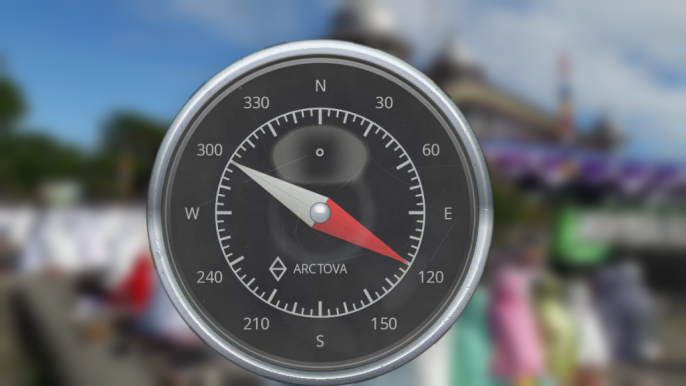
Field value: 120
